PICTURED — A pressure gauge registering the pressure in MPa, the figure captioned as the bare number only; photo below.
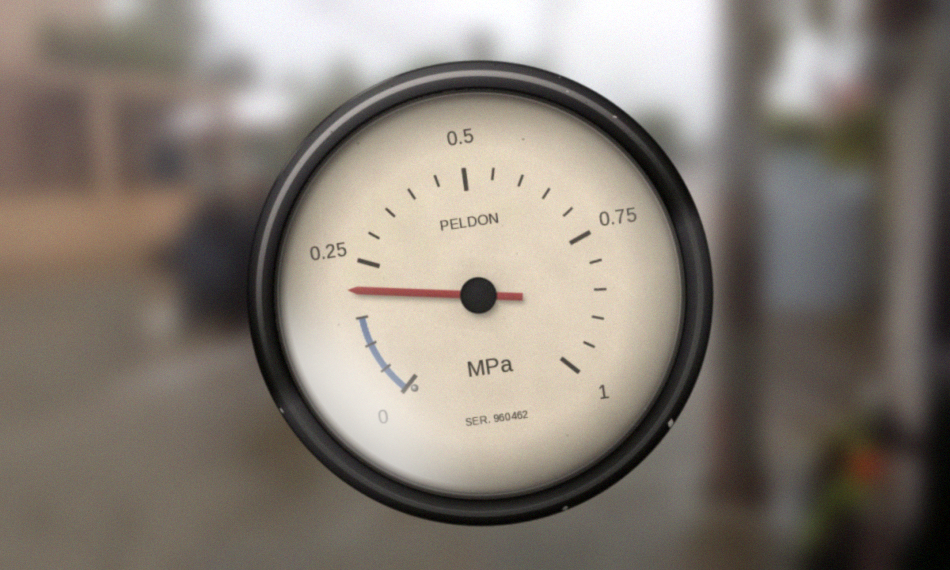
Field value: 0.2
